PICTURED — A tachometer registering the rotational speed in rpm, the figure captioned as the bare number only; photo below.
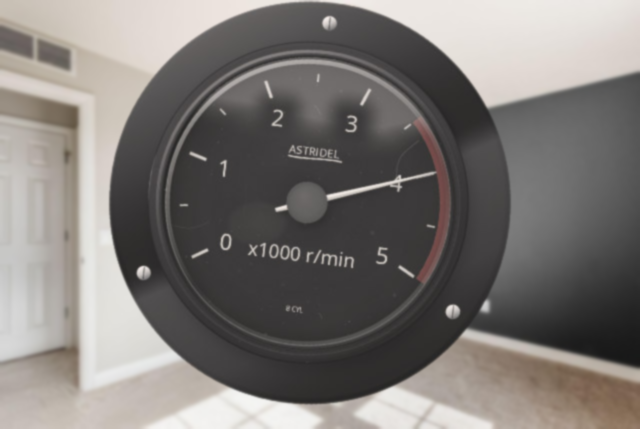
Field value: 4000
